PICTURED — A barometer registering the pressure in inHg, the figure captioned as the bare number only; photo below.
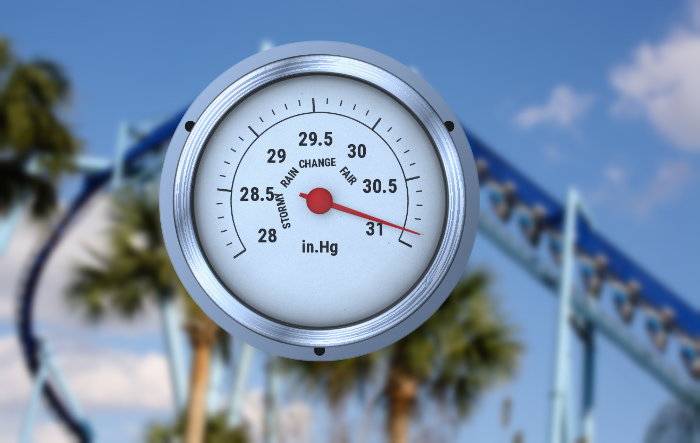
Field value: 30.9
